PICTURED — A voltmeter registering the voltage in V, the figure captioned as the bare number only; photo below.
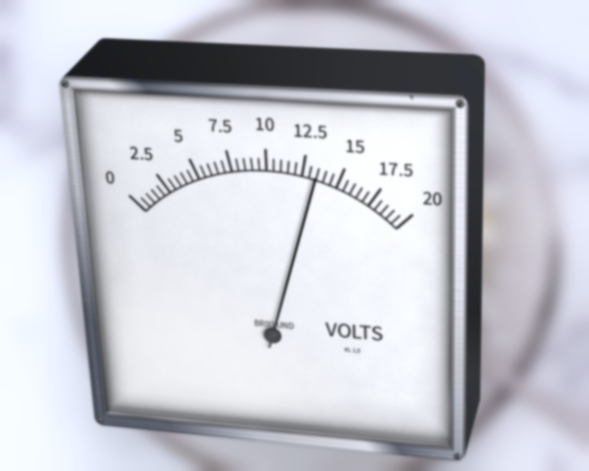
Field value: 13.5
